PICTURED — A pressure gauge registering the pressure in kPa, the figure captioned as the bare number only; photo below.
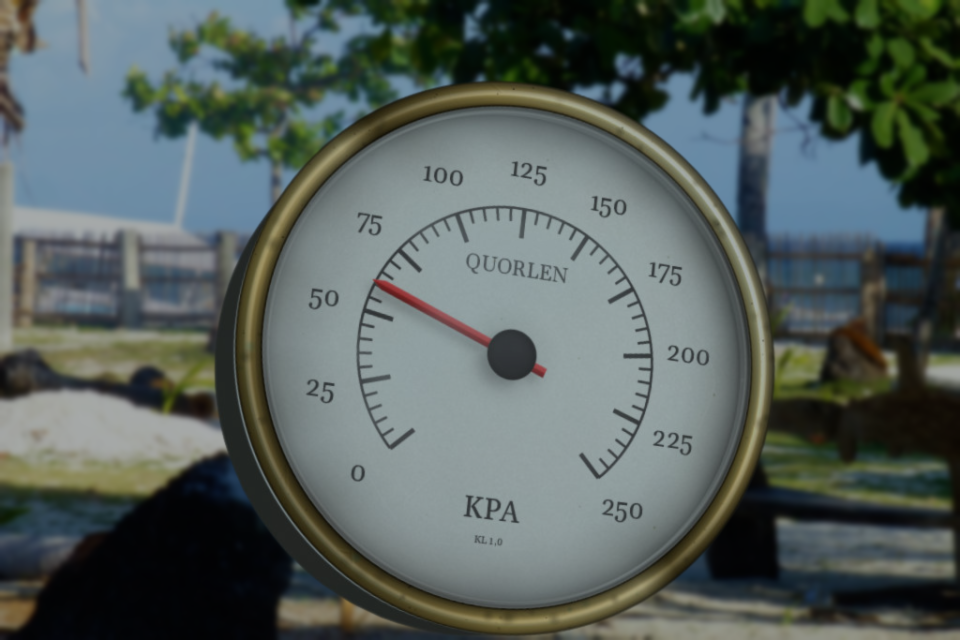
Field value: 60
